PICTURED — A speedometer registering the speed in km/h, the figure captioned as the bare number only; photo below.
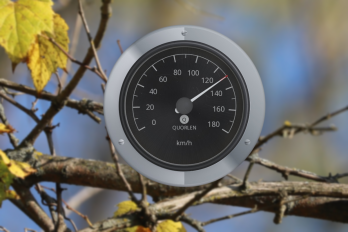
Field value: 130
